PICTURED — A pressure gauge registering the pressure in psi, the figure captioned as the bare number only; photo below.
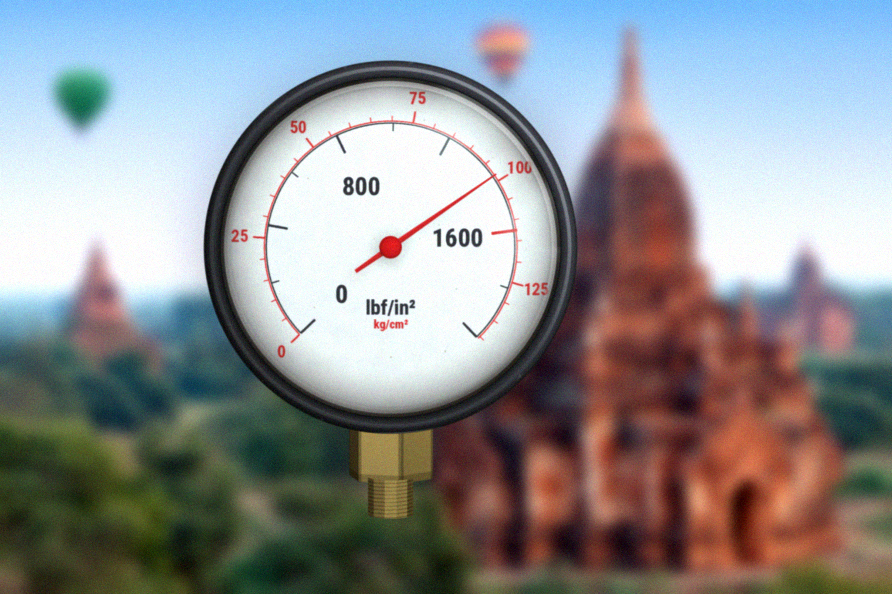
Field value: 1400
